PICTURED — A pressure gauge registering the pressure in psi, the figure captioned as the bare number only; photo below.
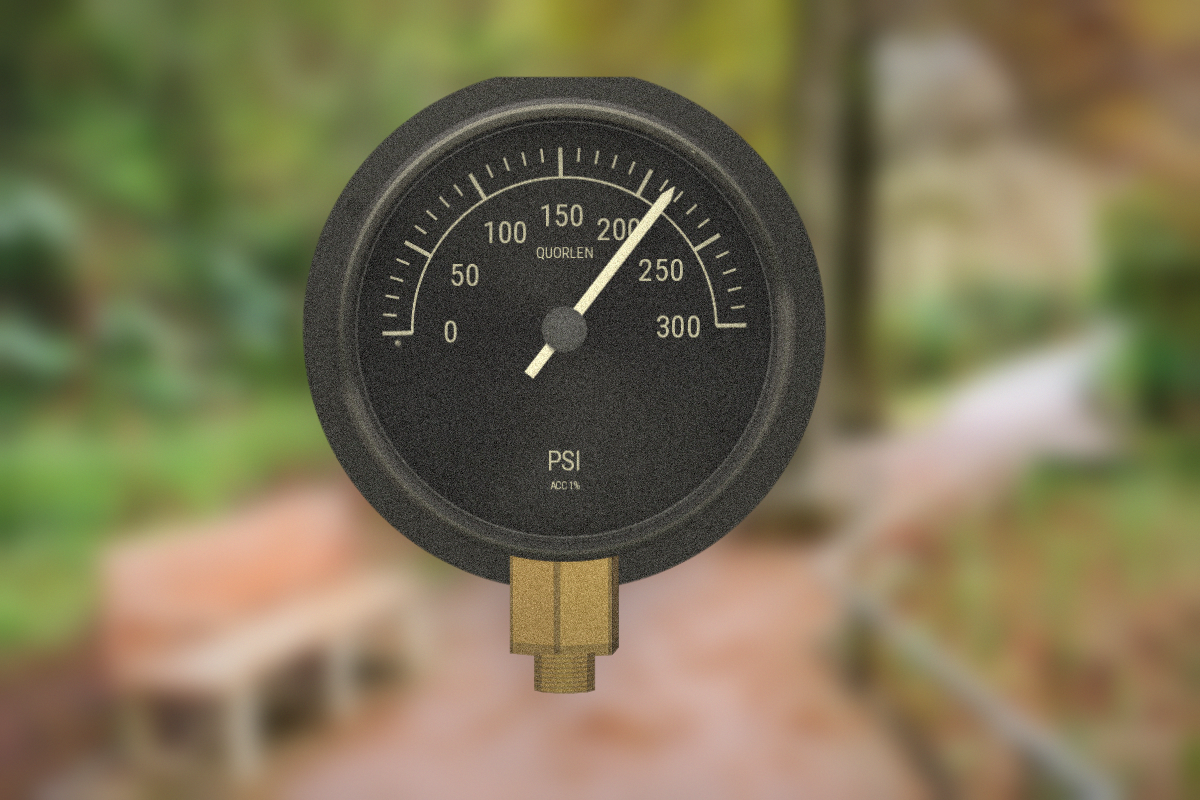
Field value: 215
